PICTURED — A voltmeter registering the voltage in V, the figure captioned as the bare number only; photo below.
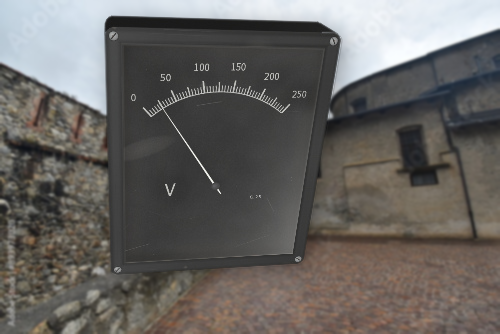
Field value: 25
